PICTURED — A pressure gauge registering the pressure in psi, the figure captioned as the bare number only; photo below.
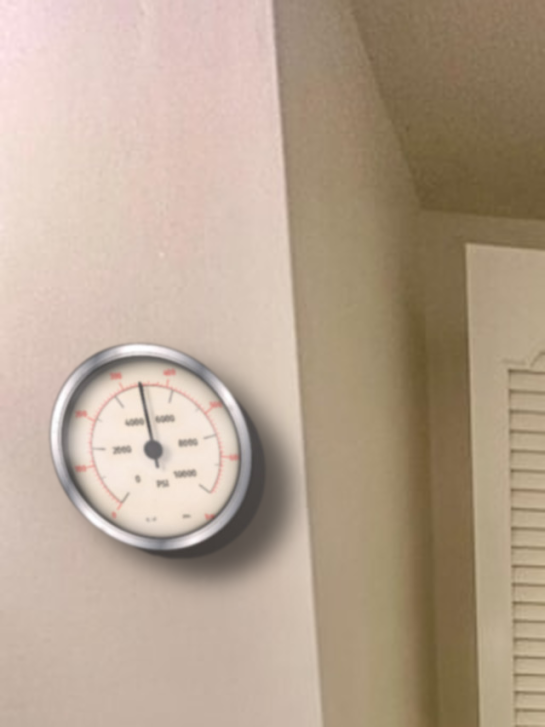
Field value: 5000
